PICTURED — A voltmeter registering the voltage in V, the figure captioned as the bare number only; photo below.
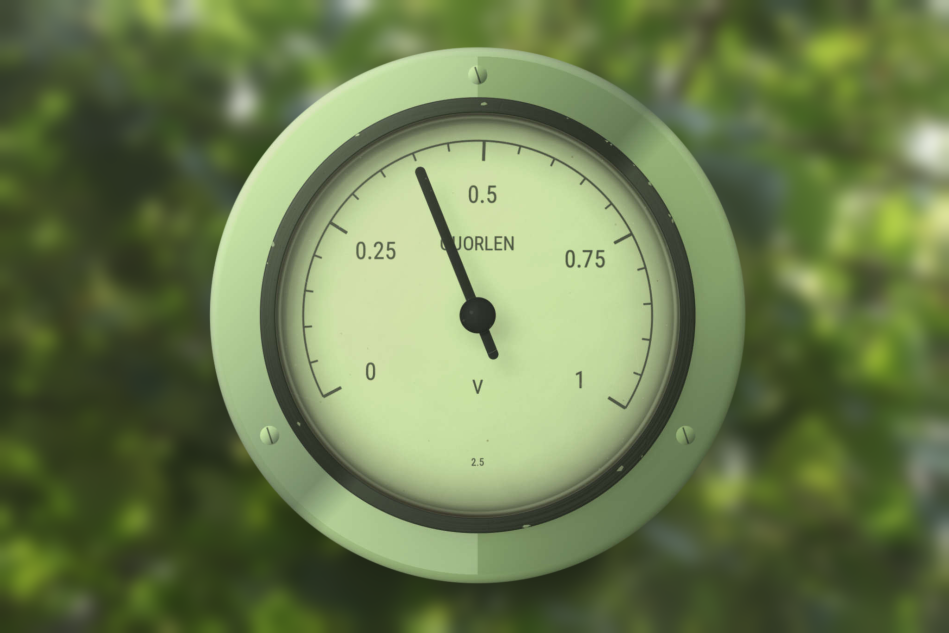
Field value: 0.4
